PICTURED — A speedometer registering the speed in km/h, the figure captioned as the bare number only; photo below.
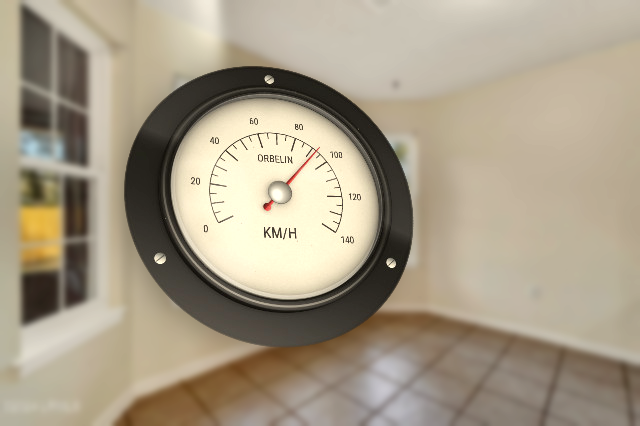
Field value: 92.5
